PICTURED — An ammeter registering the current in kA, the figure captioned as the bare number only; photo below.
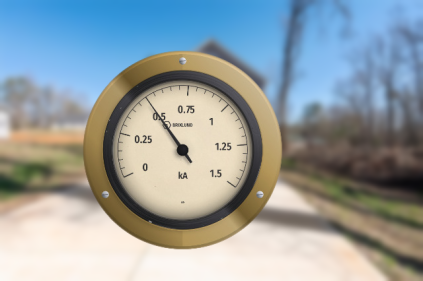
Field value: 0.5
